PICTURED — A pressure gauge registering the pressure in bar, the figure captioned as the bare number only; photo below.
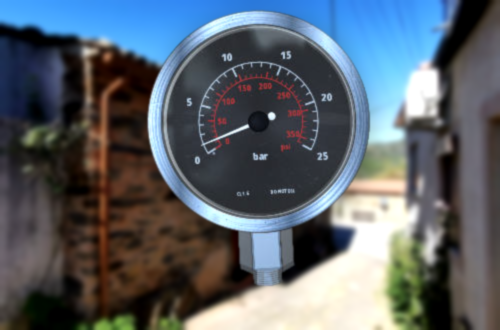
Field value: 1
